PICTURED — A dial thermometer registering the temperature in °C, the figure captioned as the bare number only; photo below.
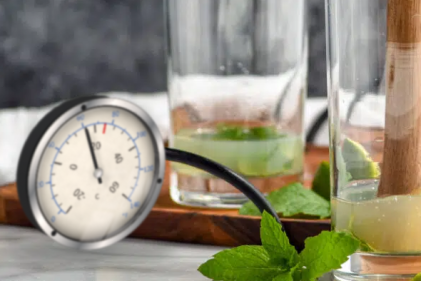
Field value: 16
